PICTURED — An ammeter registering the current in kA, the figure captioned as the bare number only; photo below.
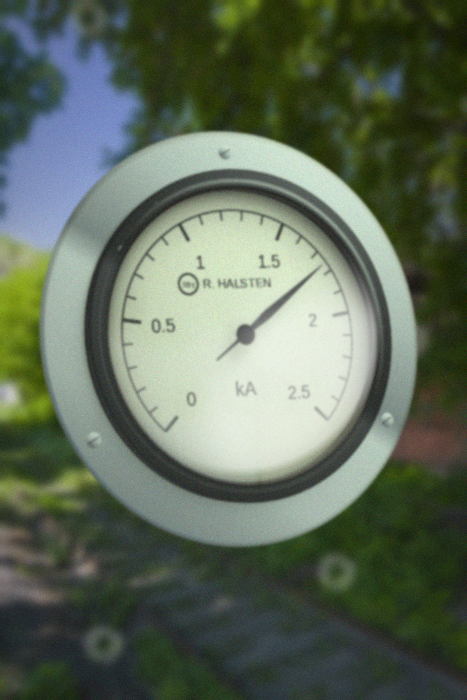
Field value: 1.75
